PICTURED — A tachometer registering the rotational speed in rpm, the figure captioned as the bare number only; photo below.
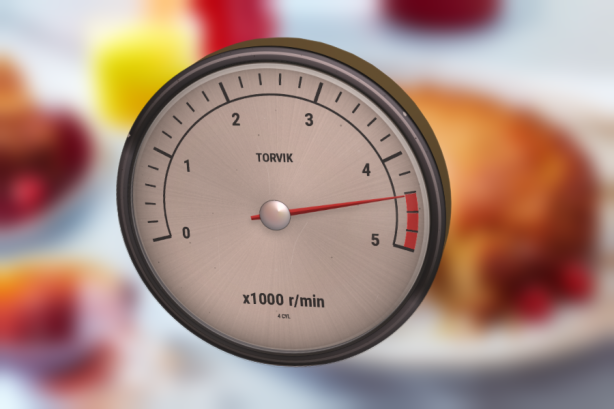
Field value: 4400
